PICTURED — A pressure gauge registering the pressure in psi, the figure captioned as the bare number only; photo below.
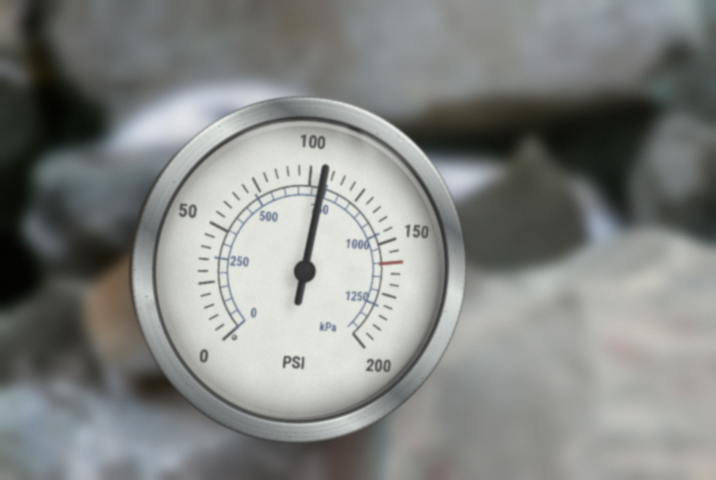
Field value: 105
